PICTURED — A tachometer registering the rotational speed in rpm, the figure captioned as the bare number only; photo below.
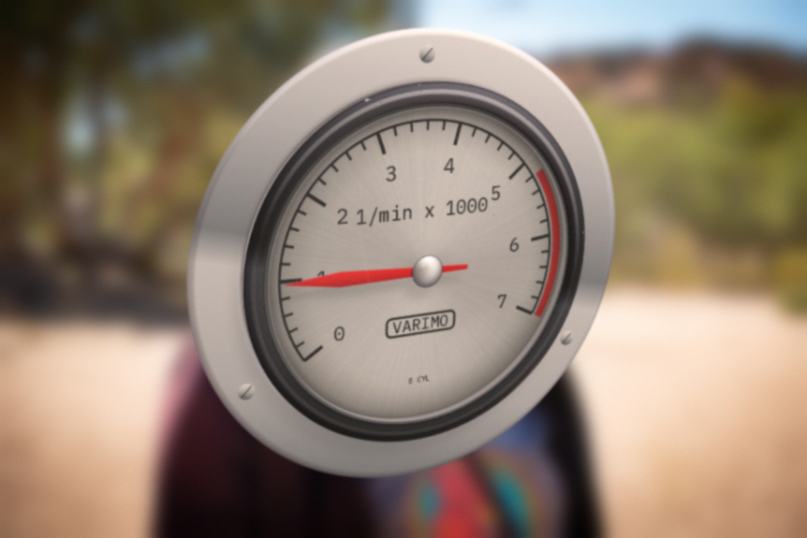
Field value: 1000
